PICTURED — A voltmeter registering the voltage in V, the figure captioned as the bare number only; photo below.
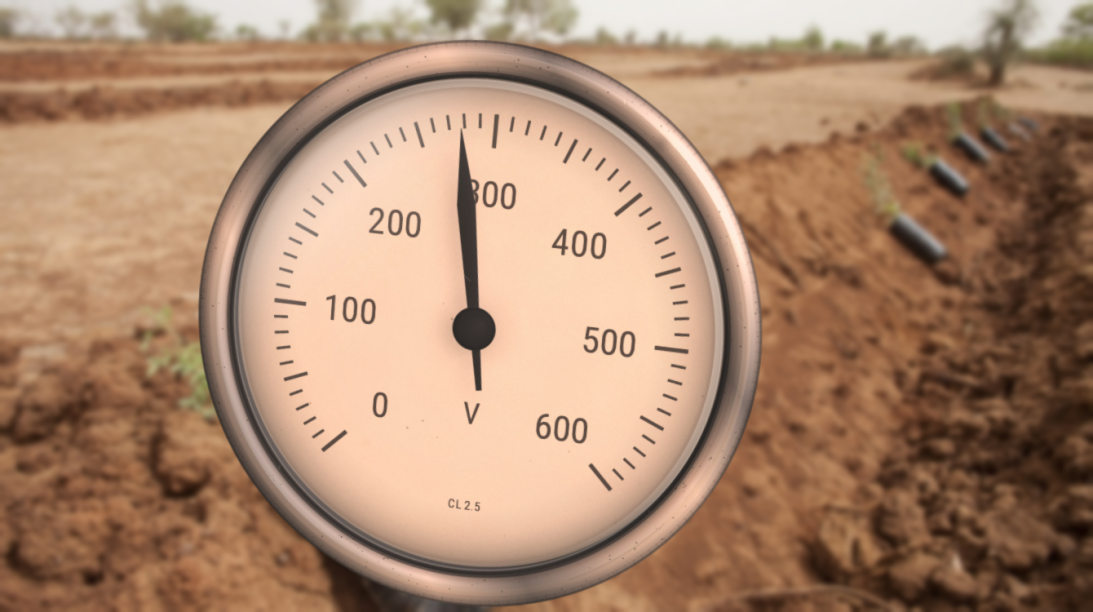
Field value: 280
